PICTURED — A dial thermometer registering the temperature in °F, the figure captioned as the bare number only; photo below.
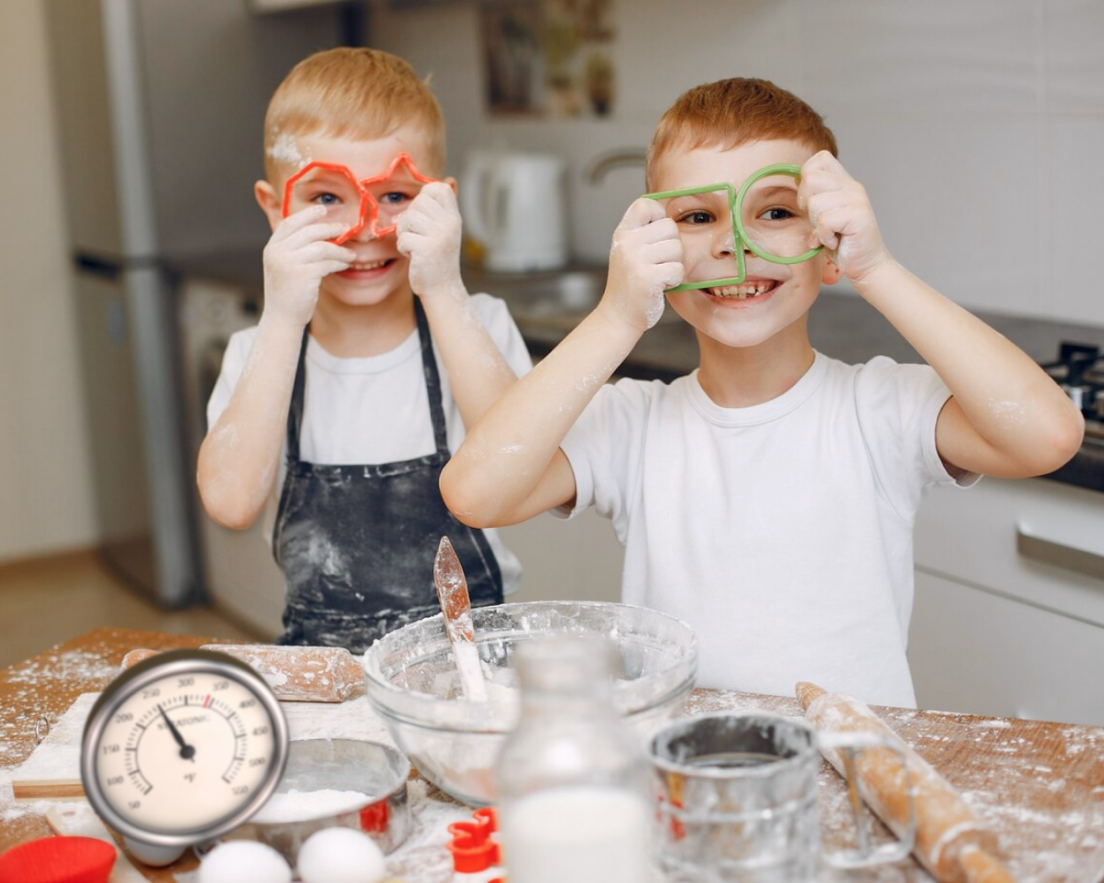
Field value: 250
